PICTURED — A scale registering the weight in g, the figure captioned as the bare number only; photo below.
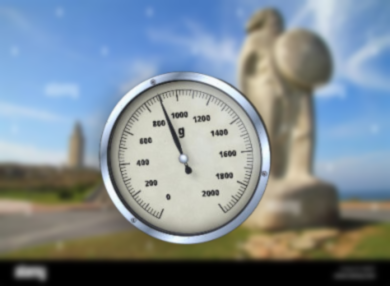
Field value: 900
